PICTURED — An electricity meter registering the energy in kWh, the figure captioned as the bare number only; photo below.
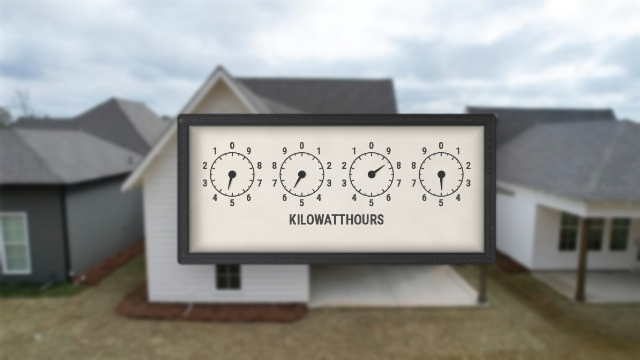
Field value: 4585
